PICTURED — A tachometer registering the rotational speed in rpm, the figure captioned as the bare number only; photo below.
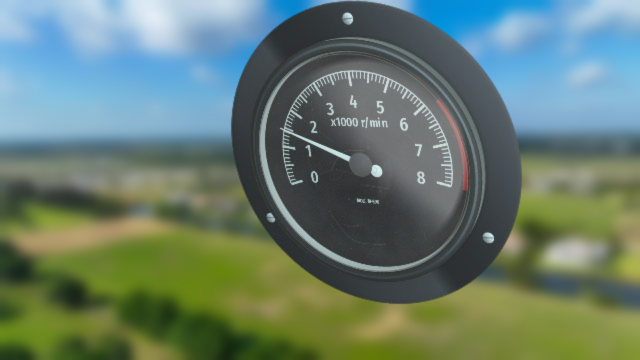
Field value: 1500
